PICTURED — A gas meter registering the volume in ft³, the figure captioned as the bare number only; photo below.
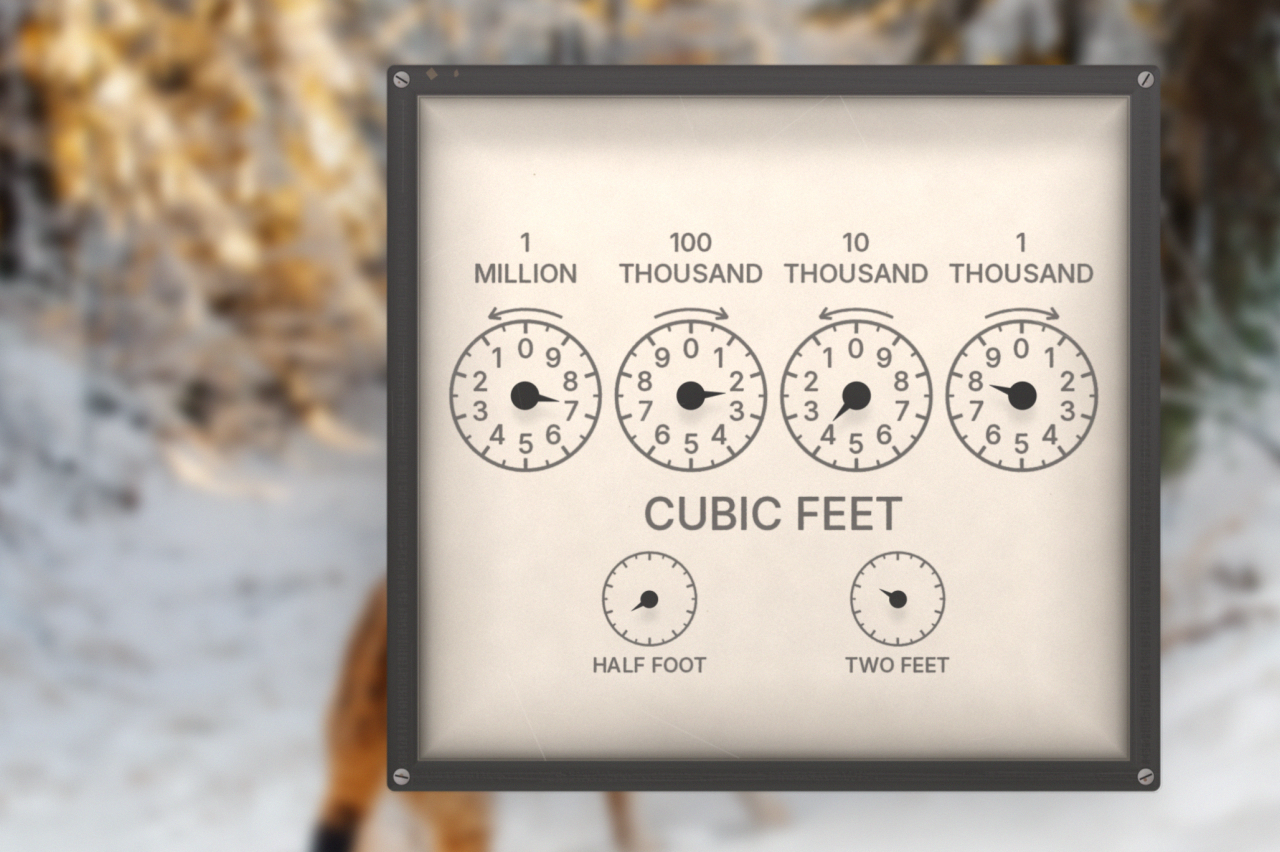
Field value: 723800
